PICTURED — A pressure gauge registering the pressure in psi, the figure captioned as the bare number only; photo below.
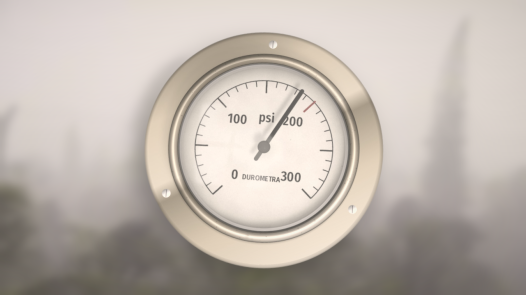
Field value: 185
